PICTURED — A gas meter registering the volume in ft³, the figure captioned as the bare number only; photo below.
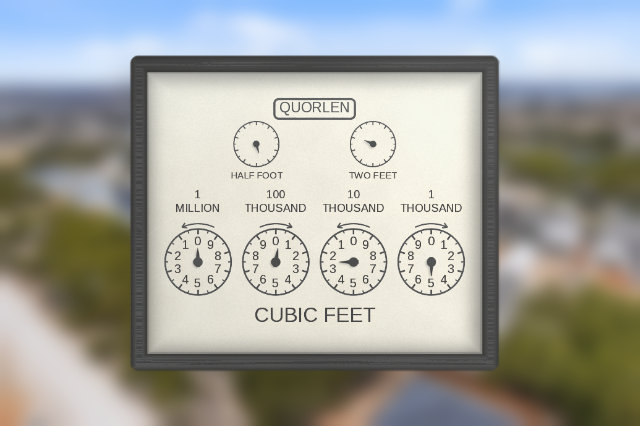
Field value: 2500
